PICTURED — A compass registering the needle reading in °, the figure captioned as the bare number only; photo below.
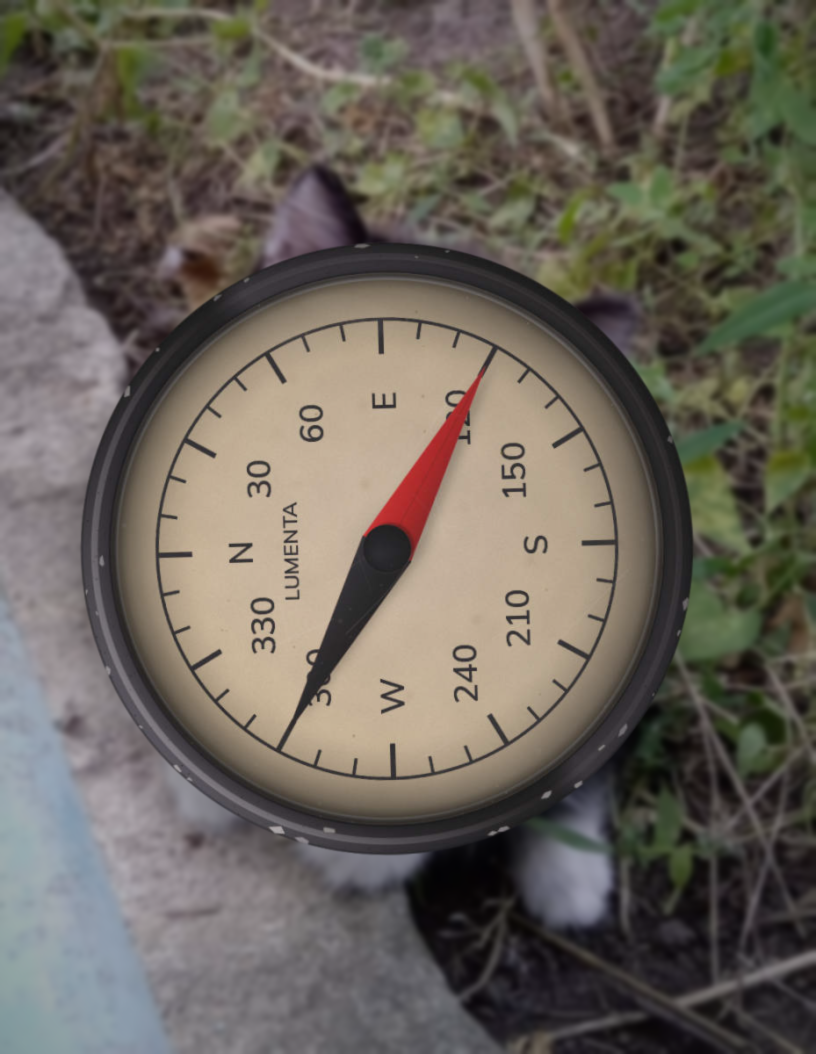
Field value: 120
